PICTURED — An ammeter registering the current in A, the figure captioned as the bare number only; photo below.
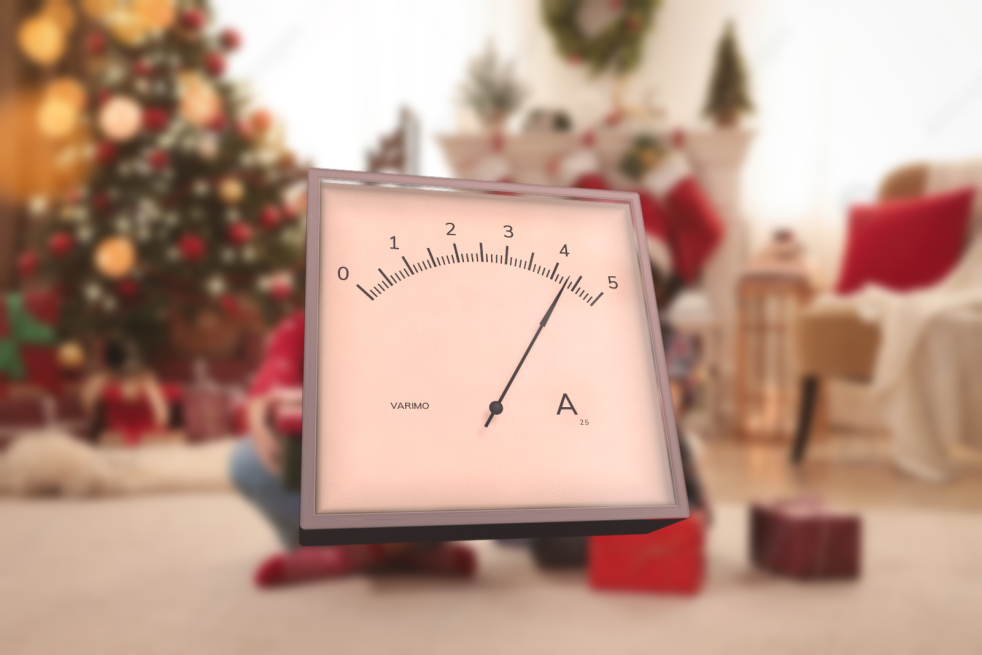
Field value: 4.3
